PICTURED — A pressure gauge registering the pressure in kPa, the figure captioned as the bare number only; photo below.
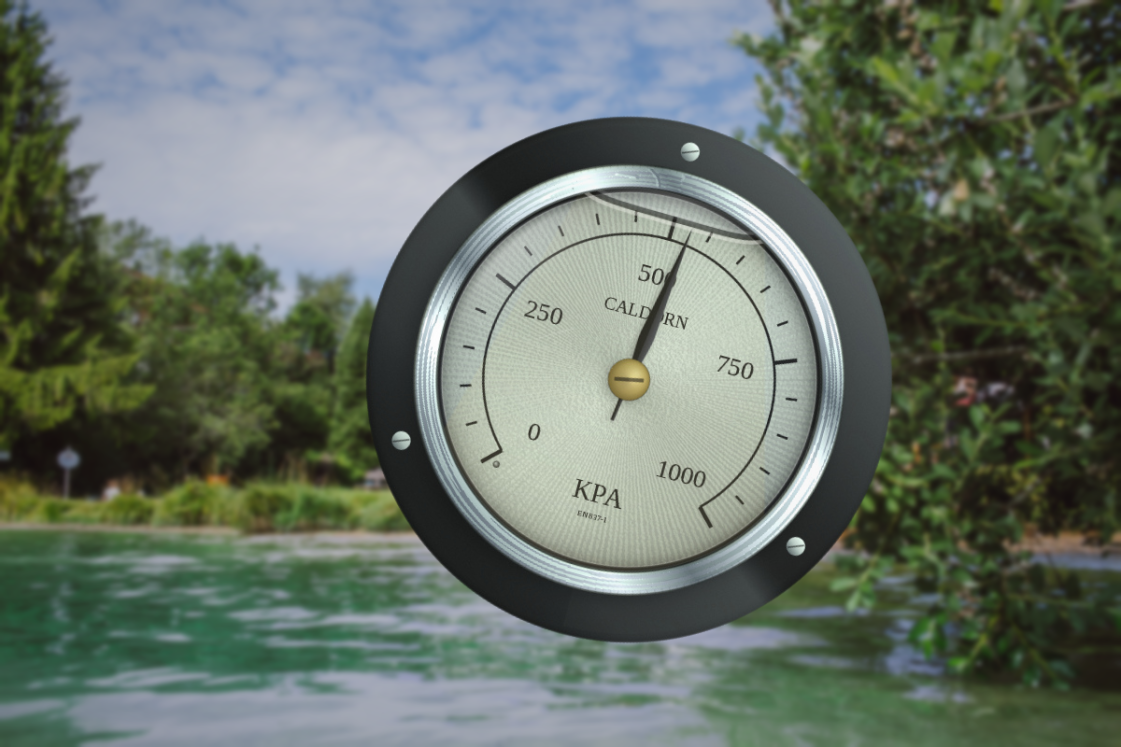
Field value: 525
